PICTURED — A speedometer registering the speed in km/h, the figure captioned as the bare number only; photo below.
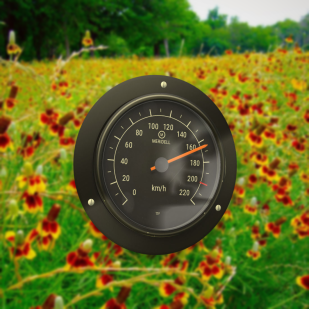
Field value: 165
